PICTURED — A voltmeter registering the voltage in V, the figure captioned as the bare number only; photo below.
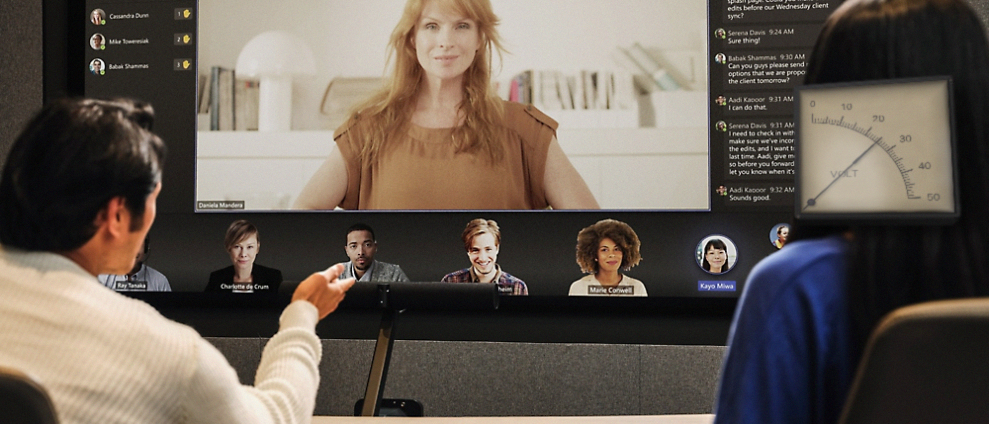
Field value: 25
